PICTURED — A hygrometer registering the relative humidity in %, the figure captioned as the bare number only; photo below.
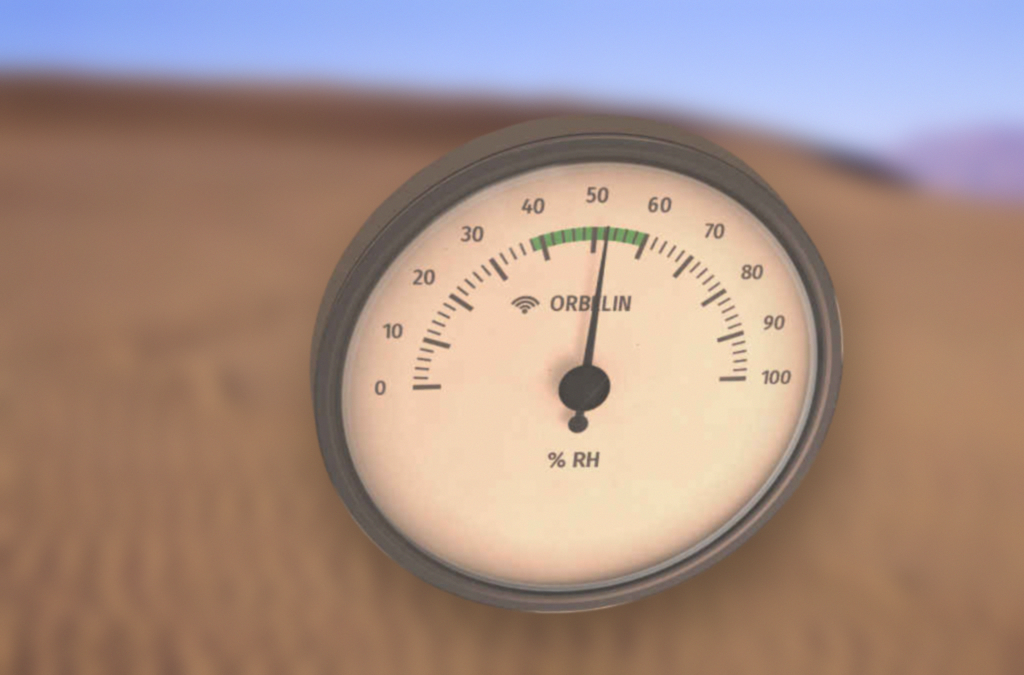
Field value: 52
